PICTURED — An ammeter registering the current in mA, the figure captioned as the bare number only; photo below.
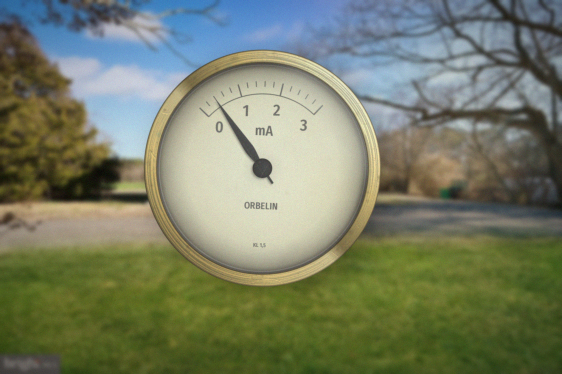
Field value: 0.4
